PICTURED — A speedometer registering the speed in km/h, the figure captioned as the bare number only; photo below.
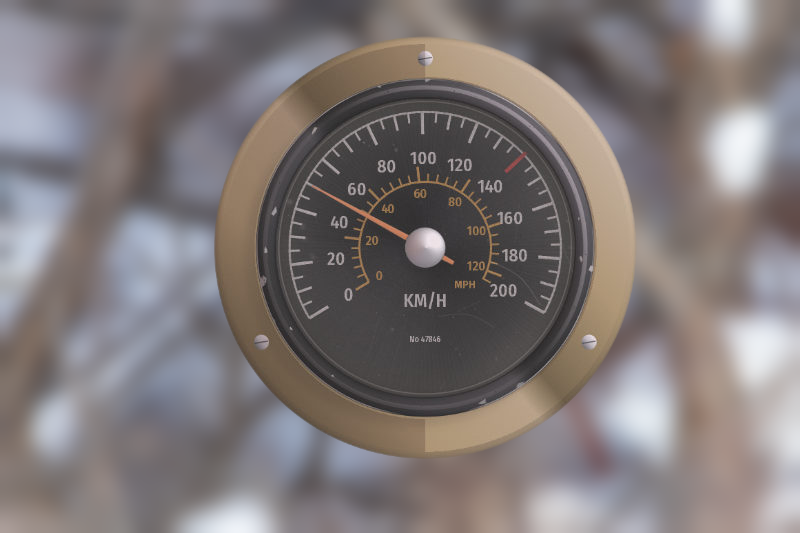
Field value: 50
